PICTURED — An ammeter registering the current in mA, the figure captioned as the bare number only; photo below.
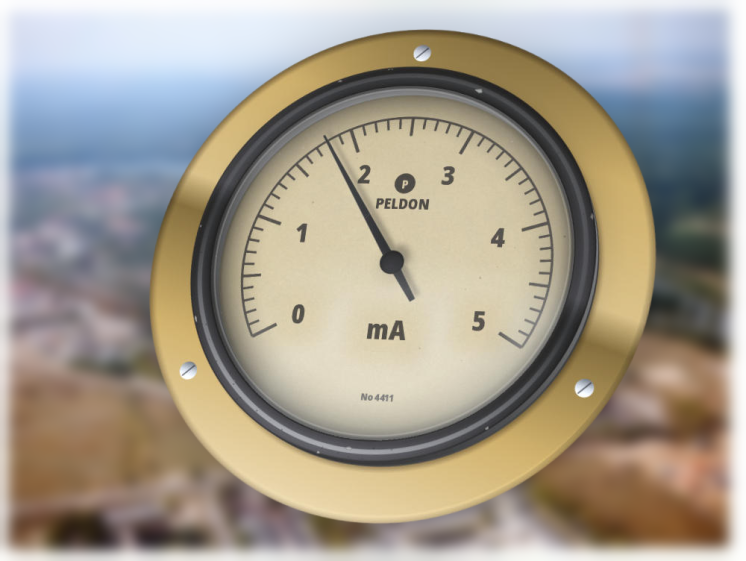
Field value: 1.8
